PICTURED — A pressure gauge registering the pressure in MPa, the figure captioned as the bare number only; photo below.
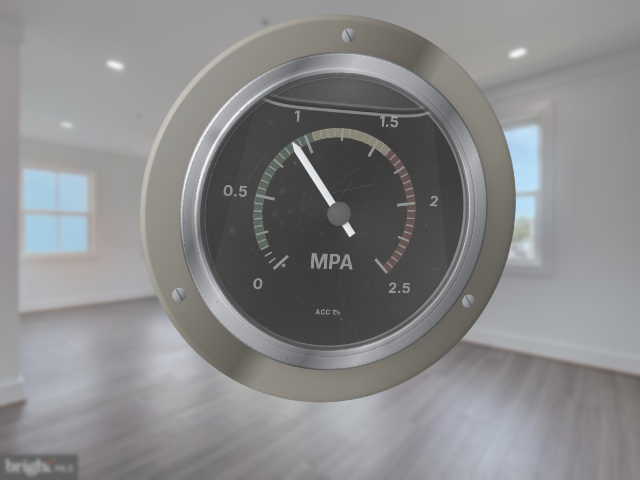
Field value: 0.9
